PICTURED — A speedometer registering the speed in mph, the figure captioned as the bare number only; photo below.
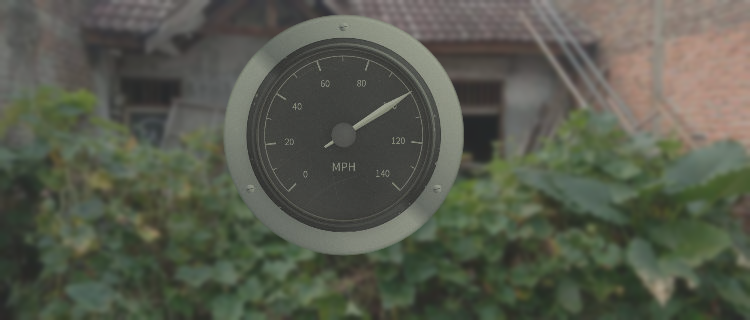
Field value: 100
